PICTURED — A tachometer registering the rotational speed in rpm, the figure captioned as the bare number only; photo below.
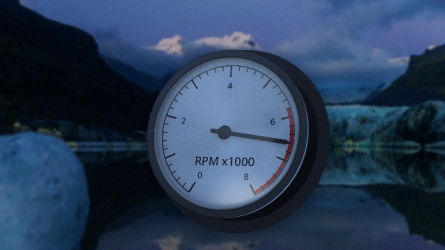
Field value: 6600
